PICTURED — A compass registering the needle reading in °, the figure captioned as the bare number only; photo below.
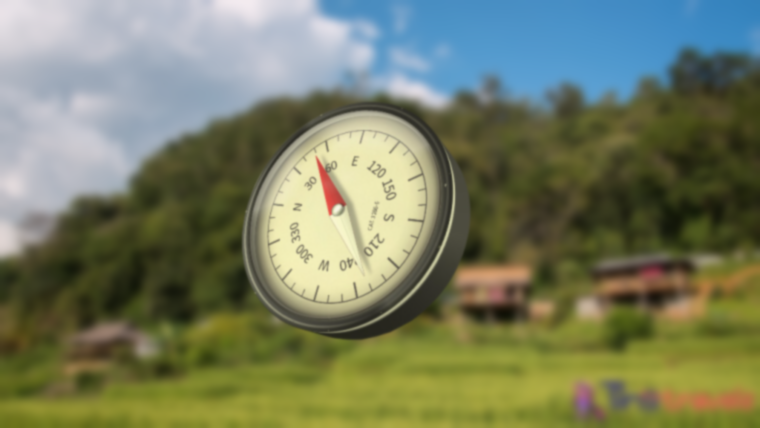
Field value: 50
